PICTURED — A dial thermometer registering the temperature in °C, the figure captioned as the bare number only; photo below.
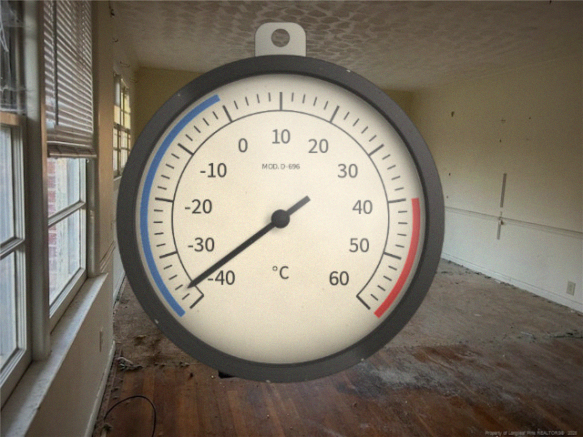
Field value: -37
